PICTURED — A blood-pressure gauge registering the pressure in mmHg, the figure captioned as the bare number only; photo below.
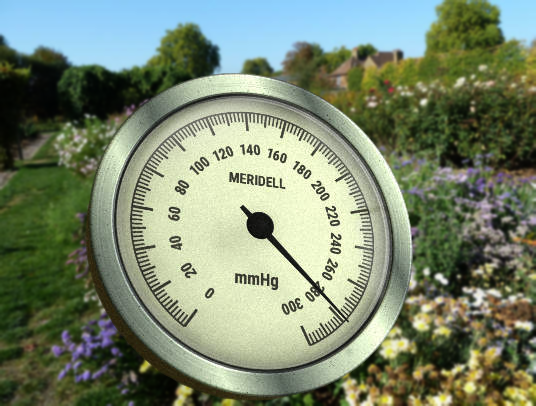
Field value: 280
